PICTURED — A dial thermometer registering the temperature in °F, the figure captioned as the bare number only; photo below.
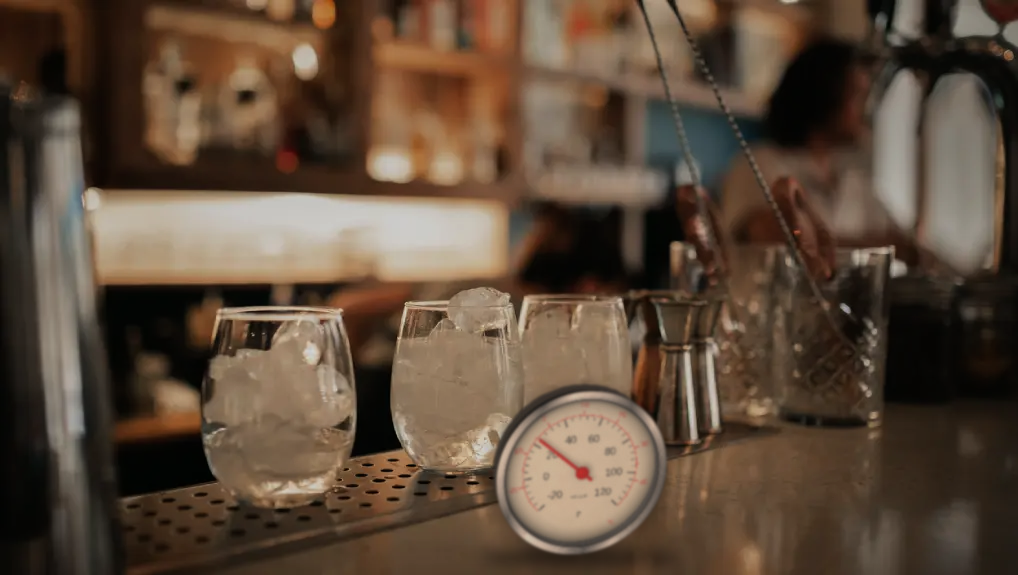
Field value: 24
